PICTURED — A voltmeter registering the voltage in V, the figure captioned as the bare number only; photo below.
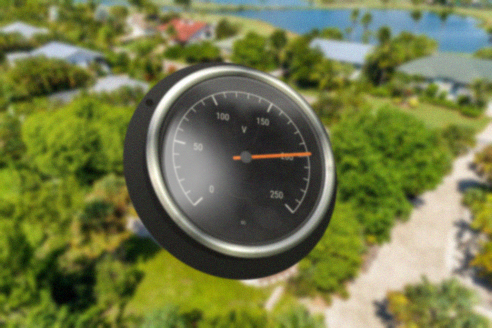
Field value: 200
